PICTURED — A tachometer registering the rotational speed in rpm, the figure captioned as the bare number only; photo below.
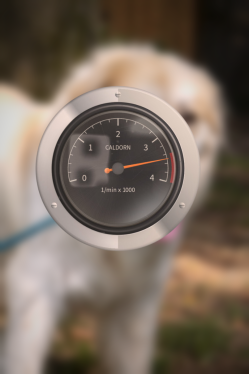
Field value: 3500
